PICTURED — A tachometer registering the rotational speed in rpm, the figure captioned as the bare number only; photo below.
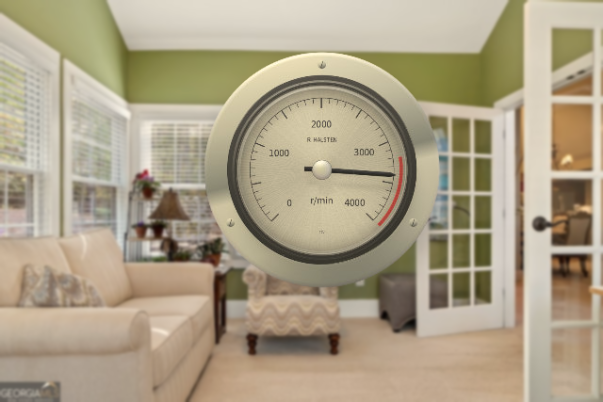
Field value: 3400
